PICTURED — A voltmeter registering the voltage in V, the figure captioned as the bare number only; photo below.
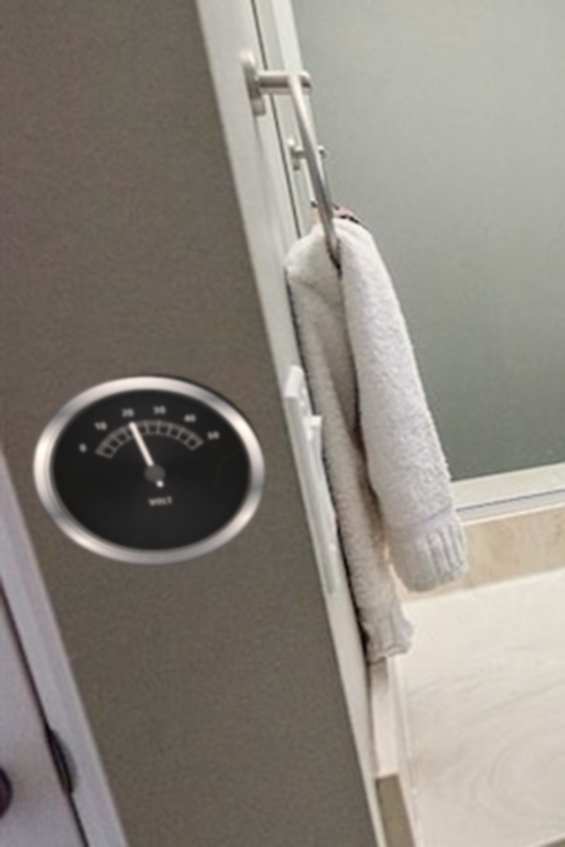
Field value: 20
